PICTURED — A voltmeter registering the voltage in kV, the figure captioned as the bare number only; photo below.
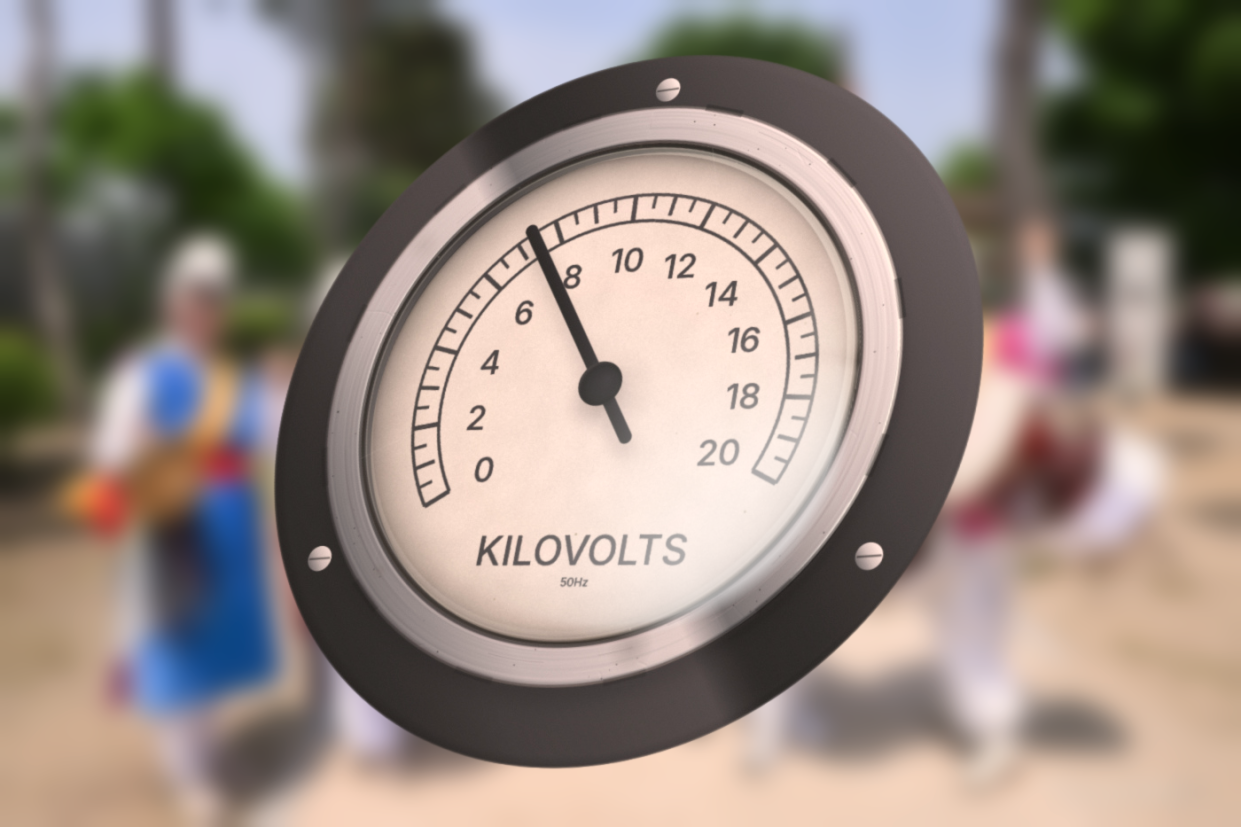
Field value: 7.5
